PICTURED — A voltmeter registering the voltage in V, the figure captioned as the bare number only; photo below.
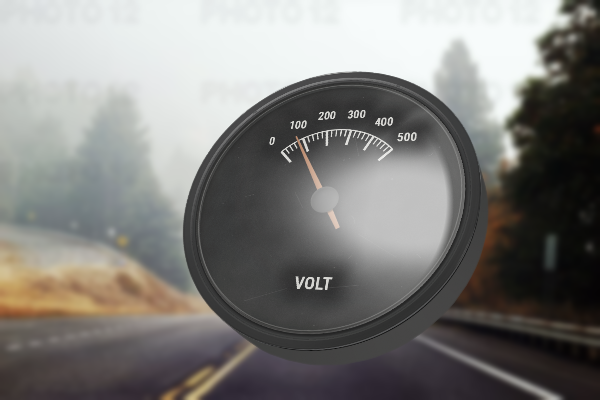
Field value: 80
